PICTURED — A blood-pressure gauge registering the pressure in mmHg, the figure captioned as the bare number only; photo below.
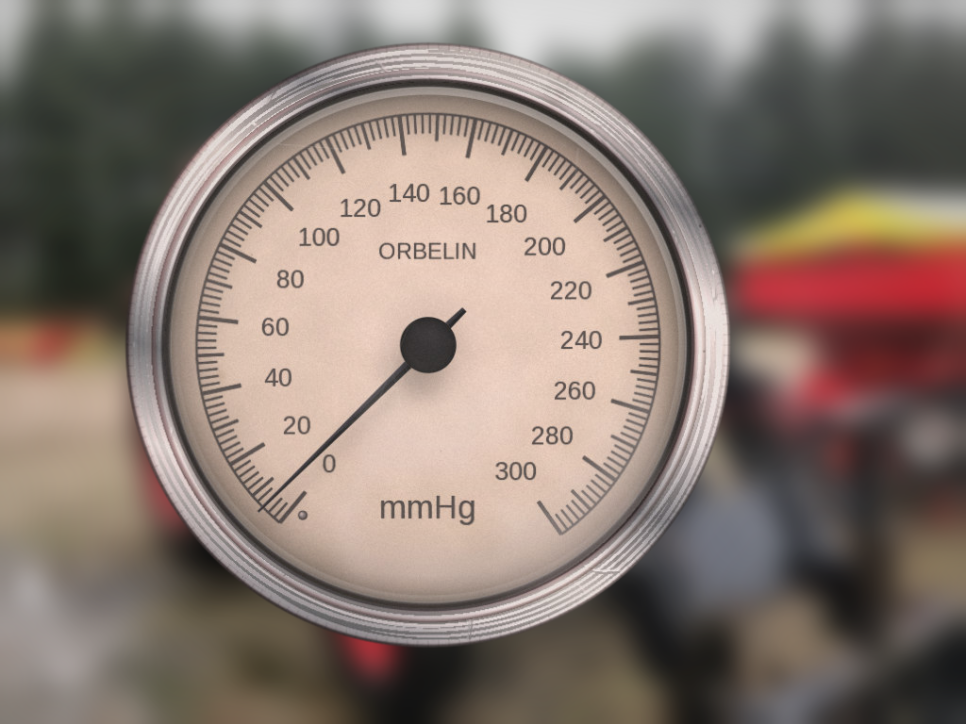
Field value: 6
